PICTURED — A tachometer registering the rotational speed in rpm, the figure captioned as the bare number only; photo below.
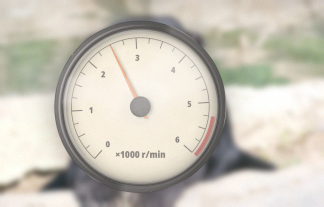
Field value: 2500
